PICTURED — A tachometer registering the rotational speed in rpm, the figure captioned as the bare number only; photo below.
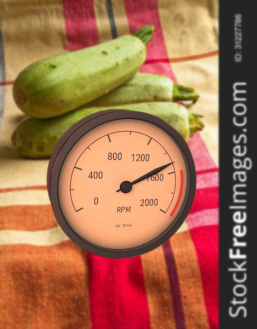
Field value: 1500
